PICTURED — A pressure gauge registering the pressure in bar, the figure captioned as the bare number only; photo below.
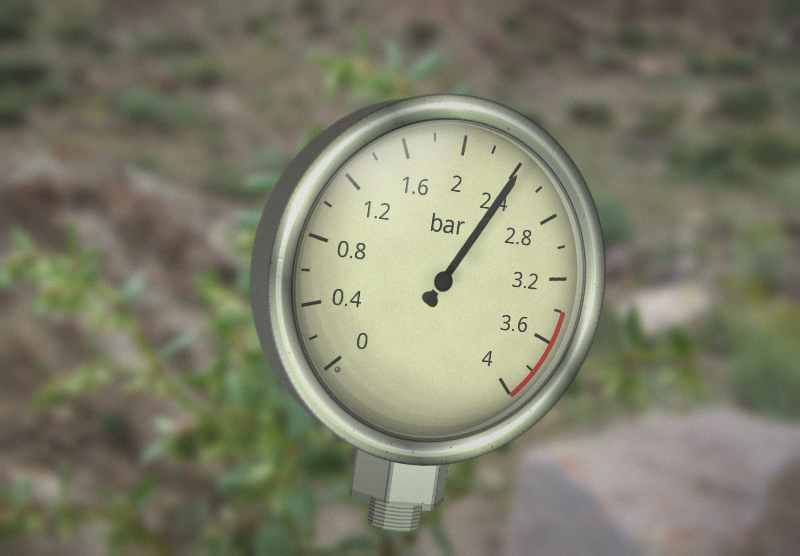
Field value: 2.4
